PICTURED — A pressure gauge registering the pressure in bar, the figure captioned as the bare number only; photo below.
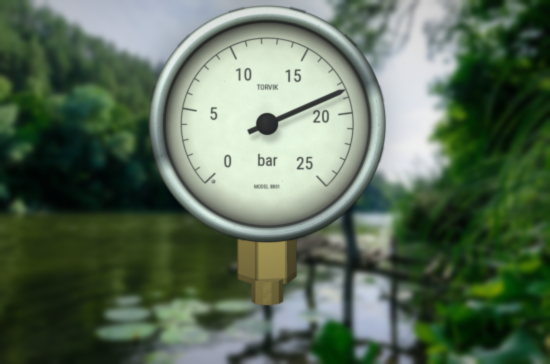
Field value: 18.5
